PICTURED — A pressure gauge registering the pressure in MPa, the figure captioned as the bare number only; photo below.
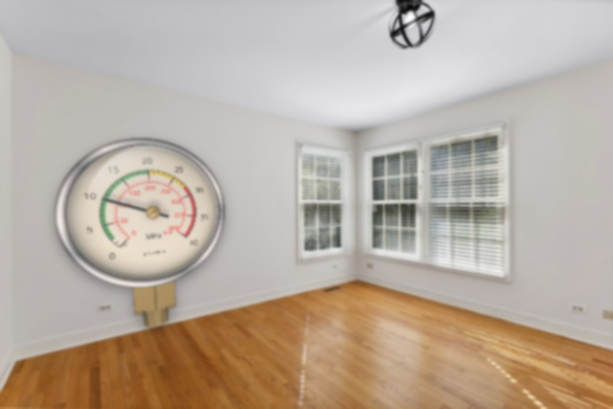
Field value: 10
